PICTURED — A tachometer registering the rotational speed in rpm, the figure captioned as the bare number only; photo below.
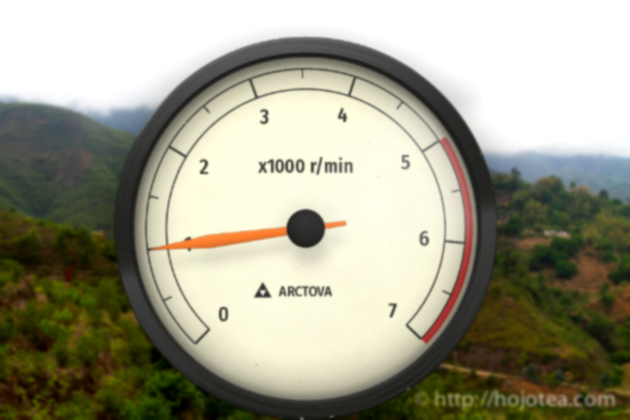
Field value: 1000
